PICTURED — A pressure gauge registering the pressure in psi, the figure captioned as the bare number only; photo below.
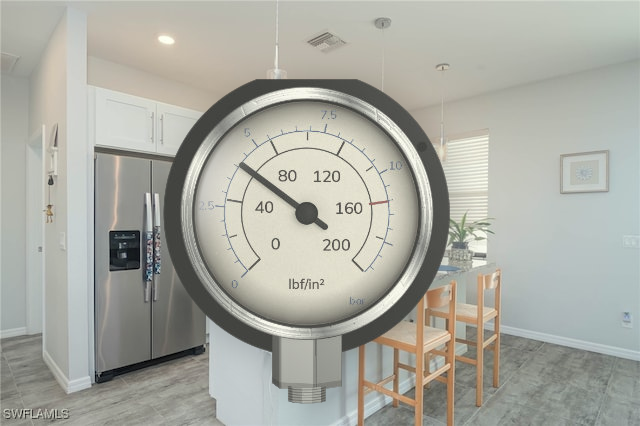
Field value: 60
